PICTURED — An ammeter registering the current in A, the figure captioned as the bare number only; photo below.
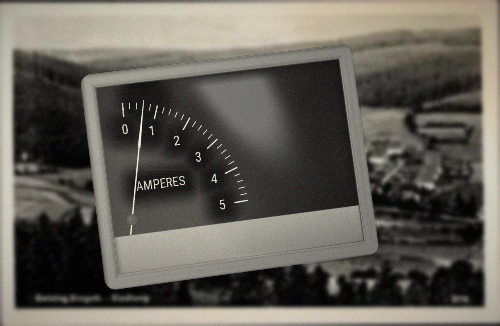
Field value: 0.6
